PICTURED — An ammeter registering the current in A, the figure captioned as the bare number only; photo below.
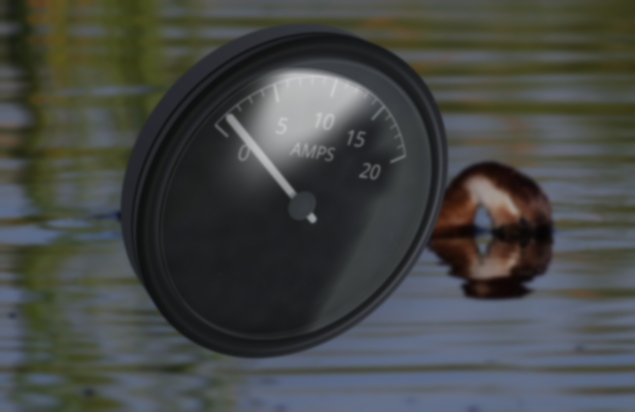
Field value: 1
